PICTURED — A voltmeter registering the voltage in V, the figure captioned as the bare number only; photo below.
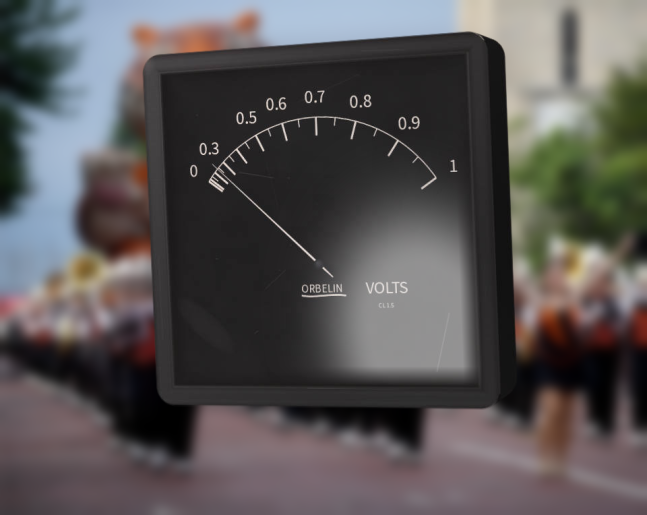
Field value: 0.25
